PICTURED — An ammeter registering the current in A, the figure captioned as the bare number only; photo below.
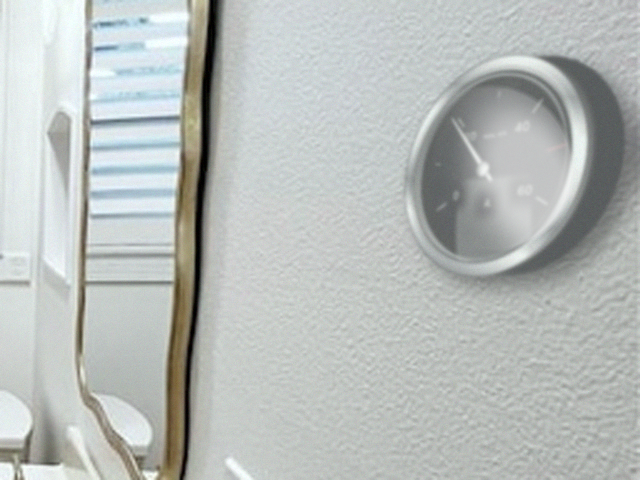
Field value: 20
